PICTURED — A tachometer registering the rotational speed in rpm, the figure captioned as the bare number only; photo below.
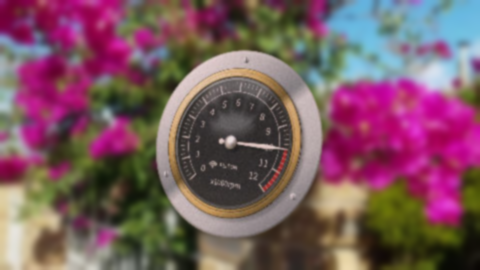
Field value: 10000
